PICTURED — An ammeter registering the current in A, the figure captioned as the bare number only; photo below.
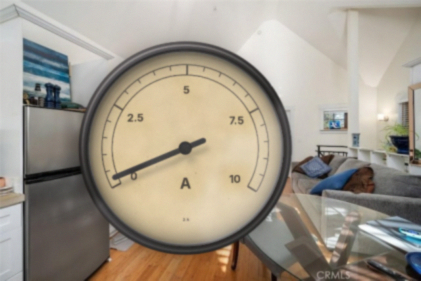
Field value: 0.25
